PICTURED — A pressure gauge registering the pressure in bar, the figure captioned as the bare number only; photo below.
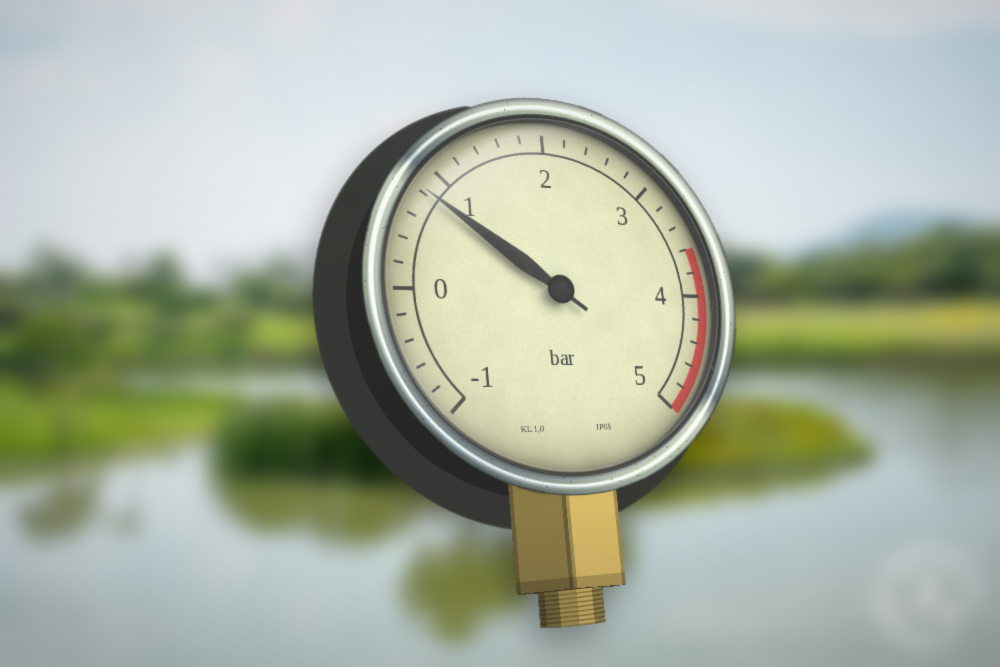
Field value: 0.8
